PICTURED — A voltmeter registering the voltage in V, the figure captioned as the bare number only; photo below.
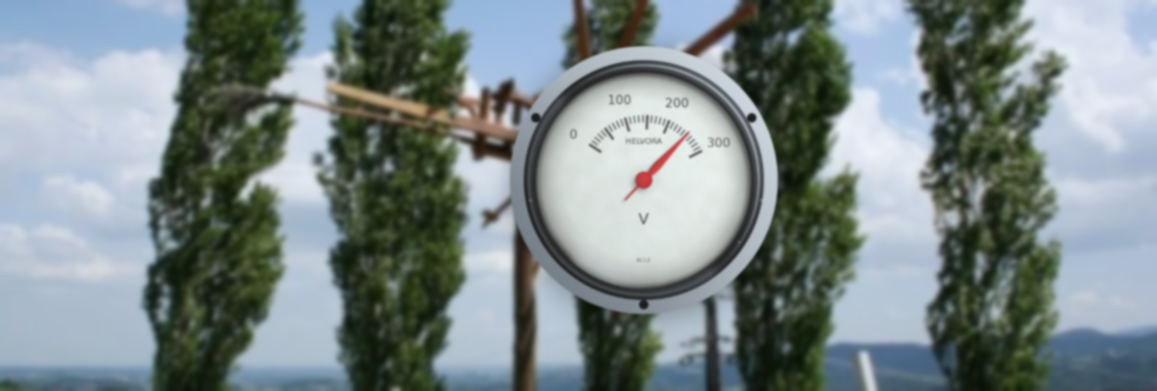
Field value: 250
